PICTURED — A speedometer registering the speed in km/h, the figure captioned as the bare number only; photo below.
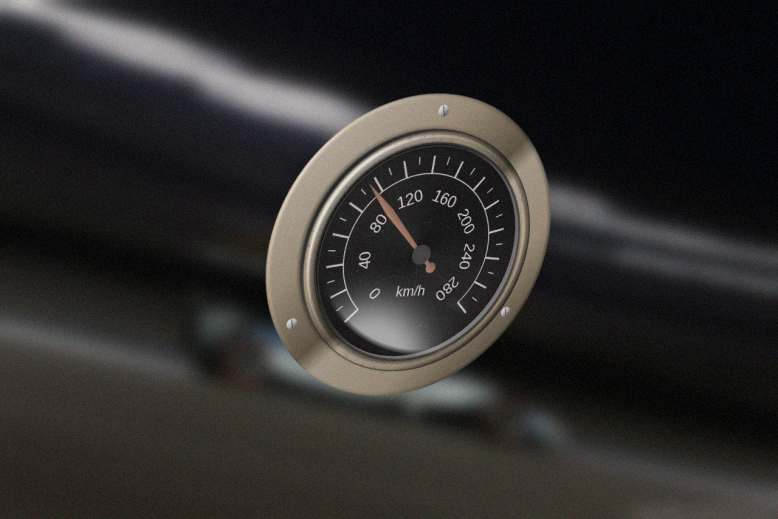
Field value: 95
